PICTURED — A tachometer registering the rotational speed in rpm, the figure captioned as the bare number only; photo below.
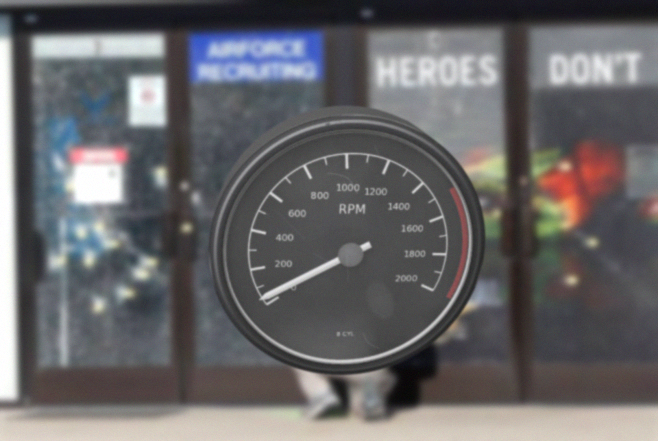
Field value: 50
